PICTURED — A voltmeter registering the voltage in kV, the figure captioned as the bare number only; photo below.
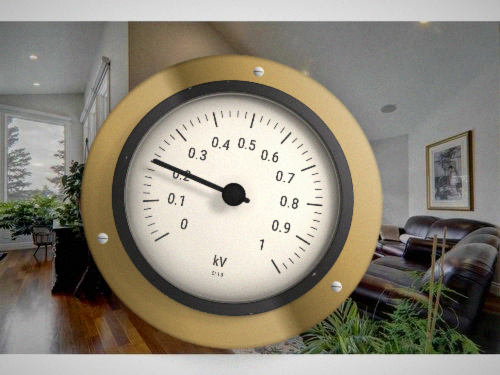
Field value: 0.2
